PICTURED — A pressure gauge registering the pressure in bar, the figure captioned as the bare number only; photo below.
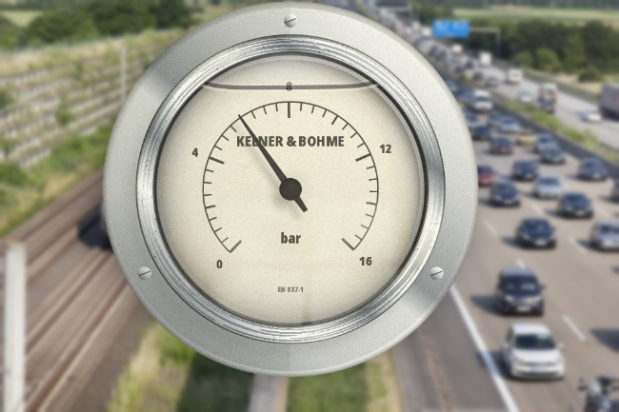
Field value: 6
